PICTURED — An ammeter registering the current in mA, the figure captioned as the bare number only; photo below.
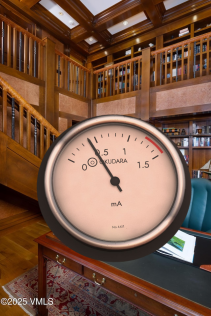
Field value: 0.4
